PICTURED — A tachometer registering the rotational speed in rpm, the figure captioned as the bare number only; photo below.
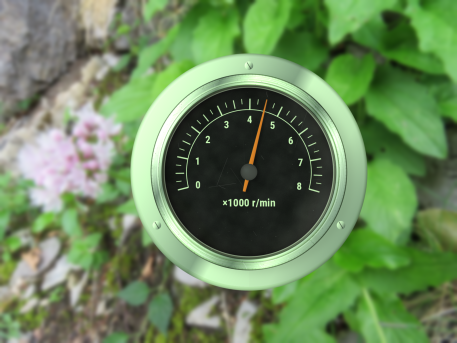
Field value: 4500
